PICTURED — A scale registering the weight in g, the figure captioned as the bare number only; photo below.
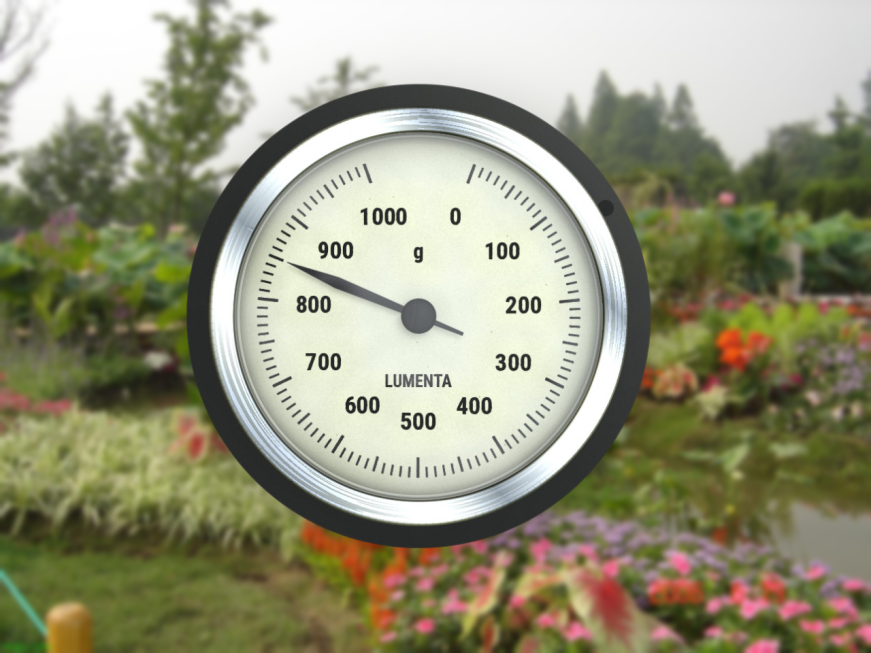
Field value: 850
